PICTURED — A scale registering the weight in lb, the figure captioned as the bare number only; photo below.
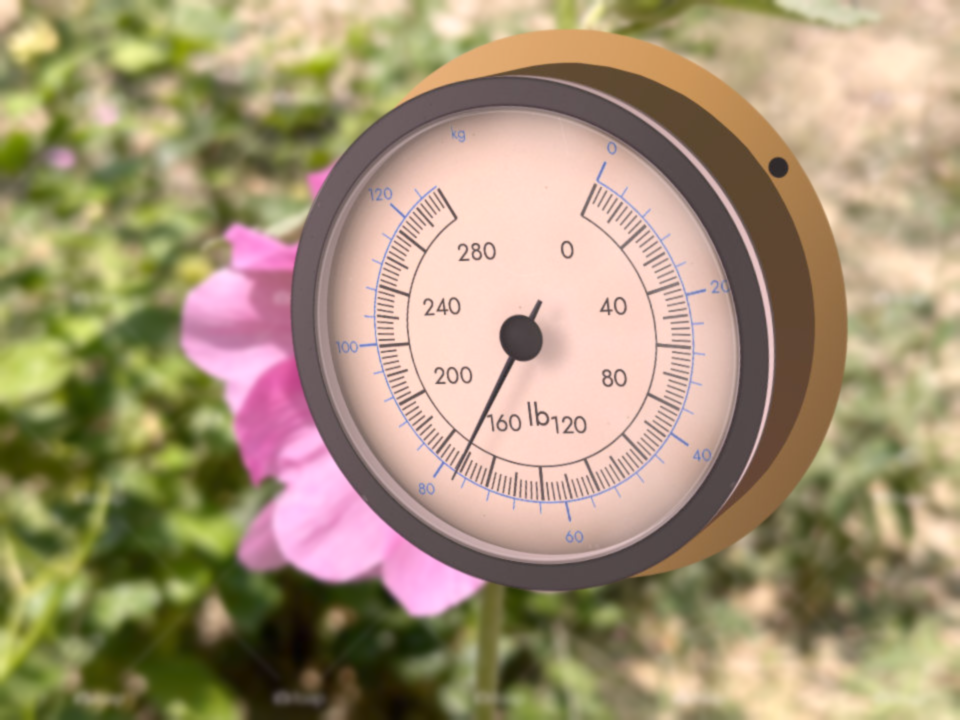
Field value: 170
